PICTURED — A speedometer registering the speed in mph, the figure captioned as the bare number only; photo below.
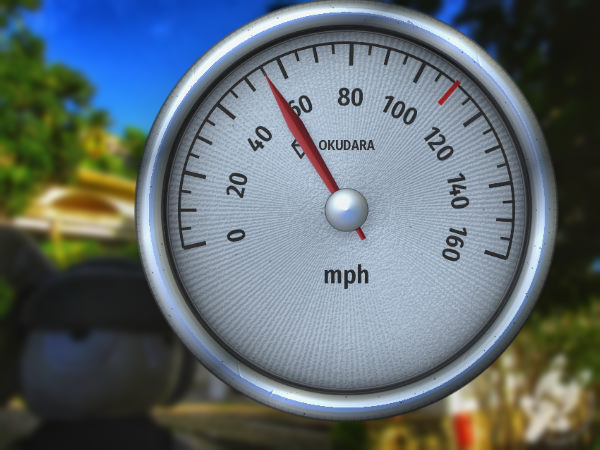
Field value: 55
